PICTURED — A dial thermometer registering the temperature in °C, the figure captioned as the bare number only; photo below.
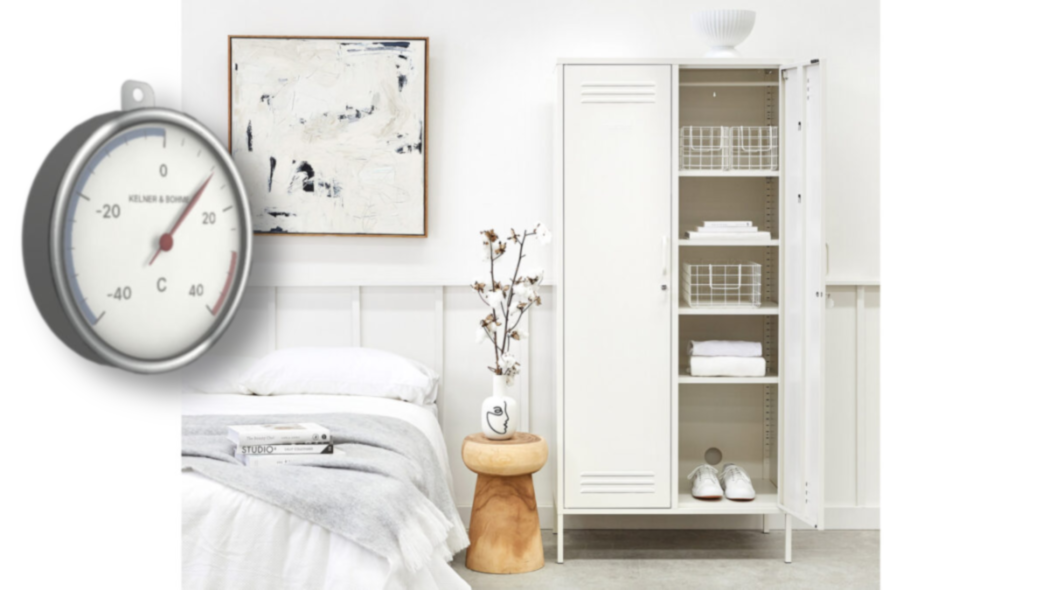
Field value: 12
